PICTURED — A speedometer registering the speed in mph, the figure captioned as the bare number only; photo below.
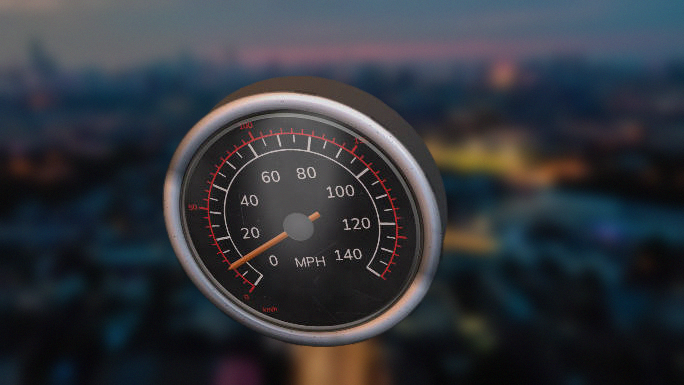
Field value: 10
